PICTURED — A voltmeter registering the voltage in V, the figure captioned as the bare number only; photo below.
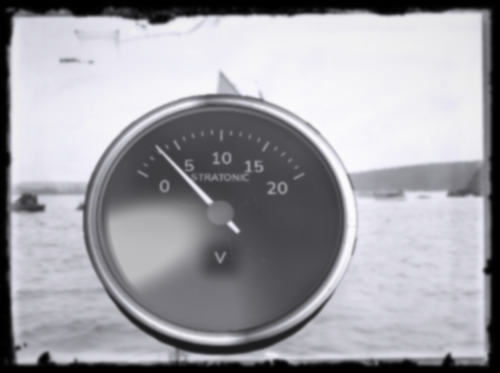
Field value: 3
